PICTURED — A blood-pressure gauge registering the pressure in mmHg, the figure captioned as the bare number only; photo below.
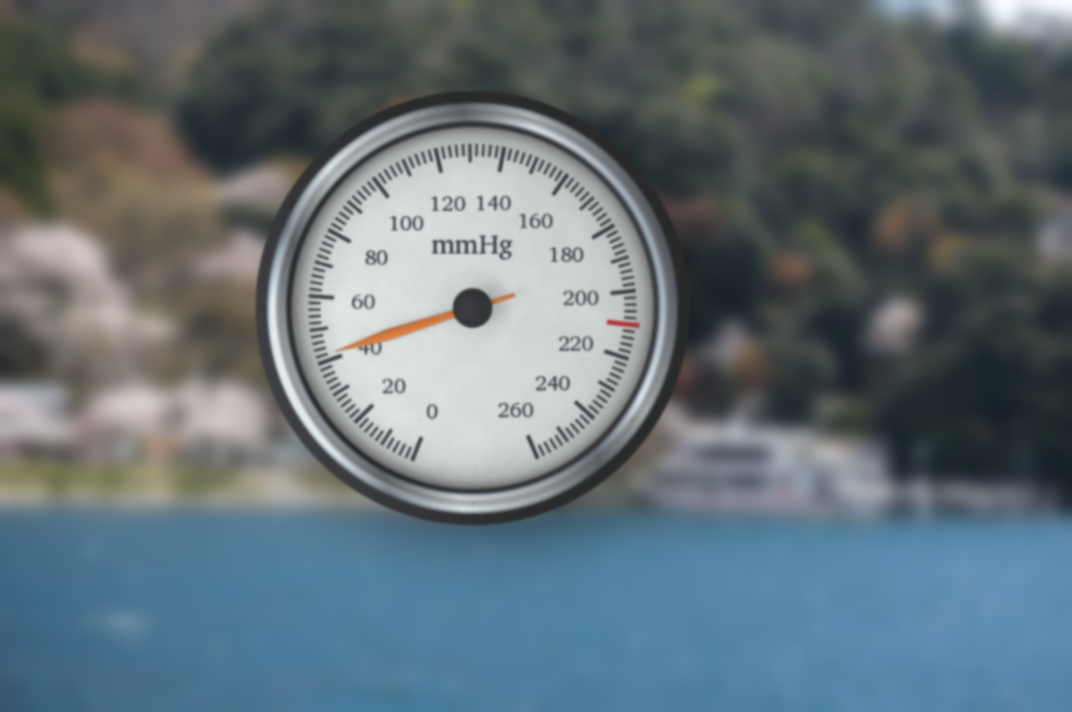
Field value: 42
